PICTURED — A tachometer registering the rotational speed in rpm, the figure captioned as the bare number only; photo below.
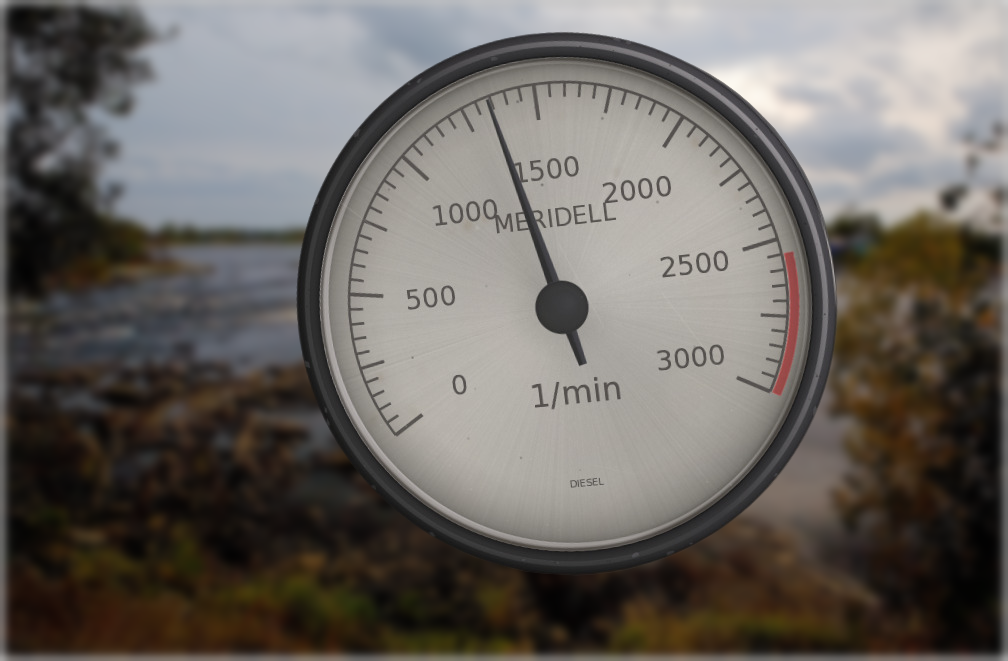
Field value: 1350
